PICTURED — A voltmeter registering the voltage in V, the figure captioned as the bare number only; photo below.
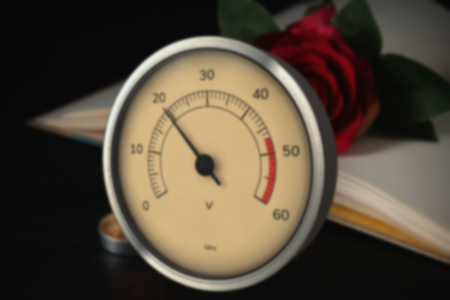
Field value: 20
